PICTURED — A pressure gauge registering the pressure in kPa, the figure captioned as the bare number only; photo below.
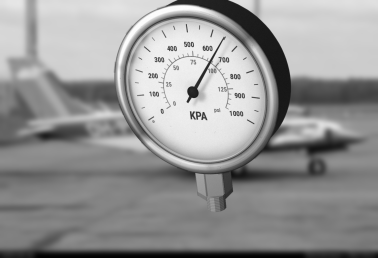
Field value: 650
